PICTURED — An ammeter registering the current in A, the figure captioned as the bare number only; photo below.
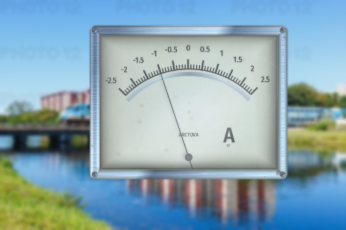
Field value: -1
